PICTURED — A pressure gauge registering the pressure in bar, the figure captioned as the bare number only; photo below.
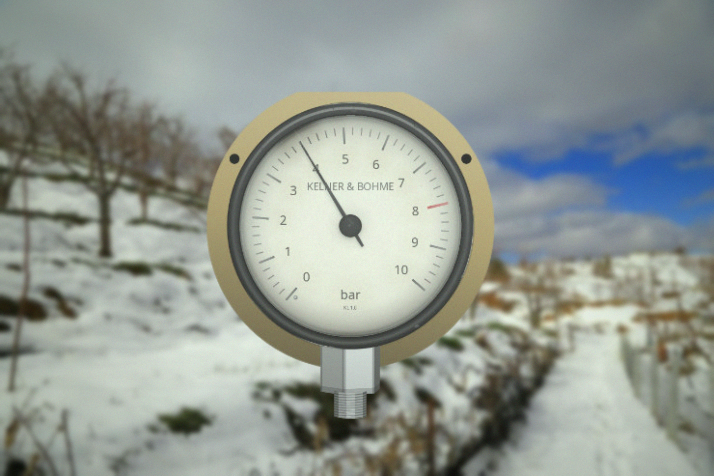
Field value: 4
